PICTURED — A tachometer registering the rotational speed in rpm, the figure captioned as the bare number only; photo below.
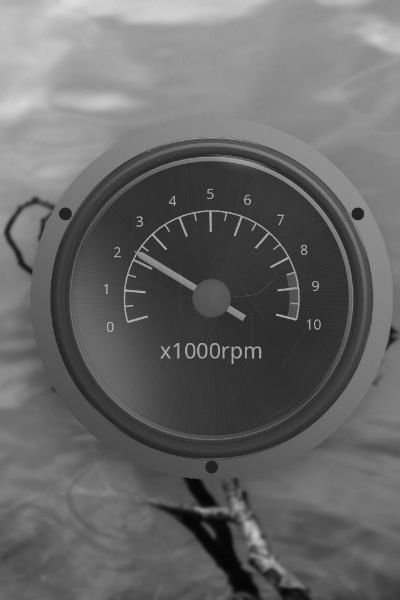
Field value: 2250
